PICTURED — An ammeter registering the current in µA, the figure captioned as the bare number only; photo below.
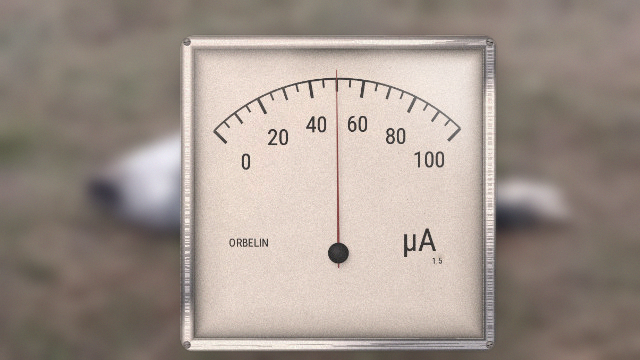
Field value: 50
